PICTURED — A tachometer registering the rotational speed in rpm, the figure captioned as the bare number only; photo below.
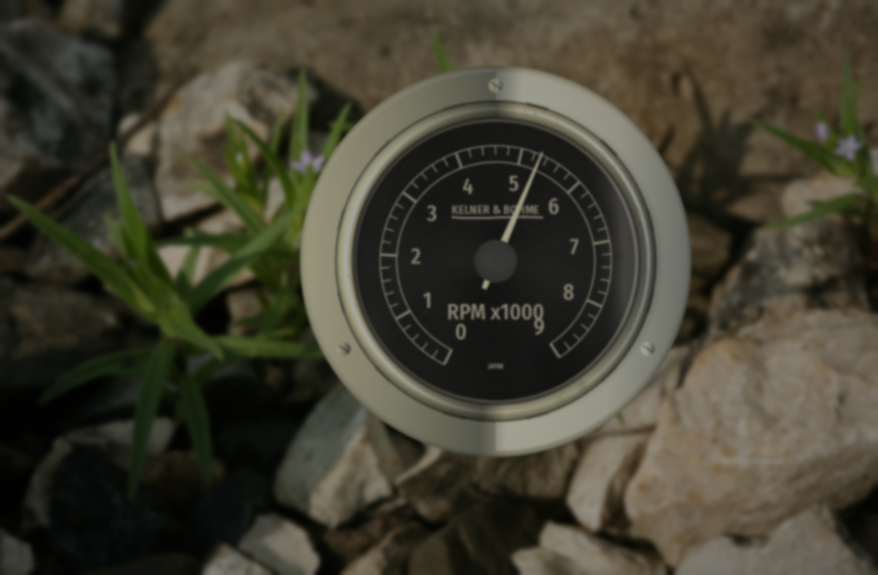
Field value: 5300
